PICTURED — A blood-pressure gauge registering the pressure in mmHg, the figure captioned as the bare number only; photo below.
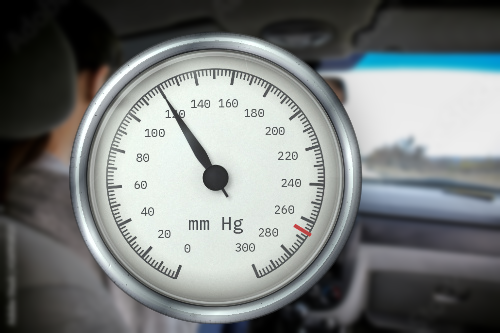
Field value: 120
